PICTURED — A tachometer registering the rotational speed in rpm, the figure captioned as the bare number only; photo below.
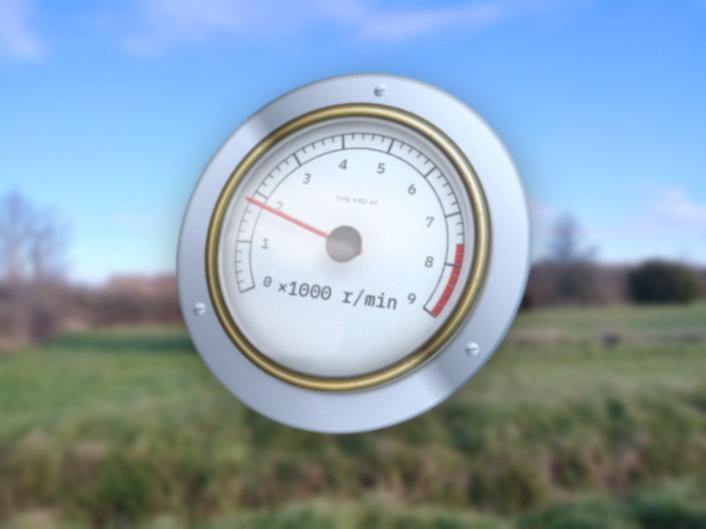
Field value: 1800
